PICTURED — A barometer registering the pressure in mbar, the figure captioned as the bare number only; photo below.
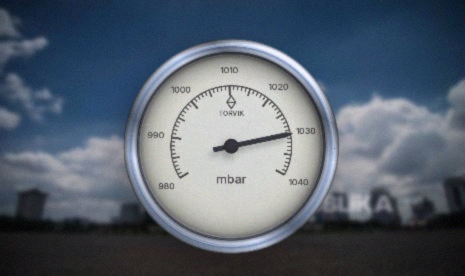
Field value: 1030
